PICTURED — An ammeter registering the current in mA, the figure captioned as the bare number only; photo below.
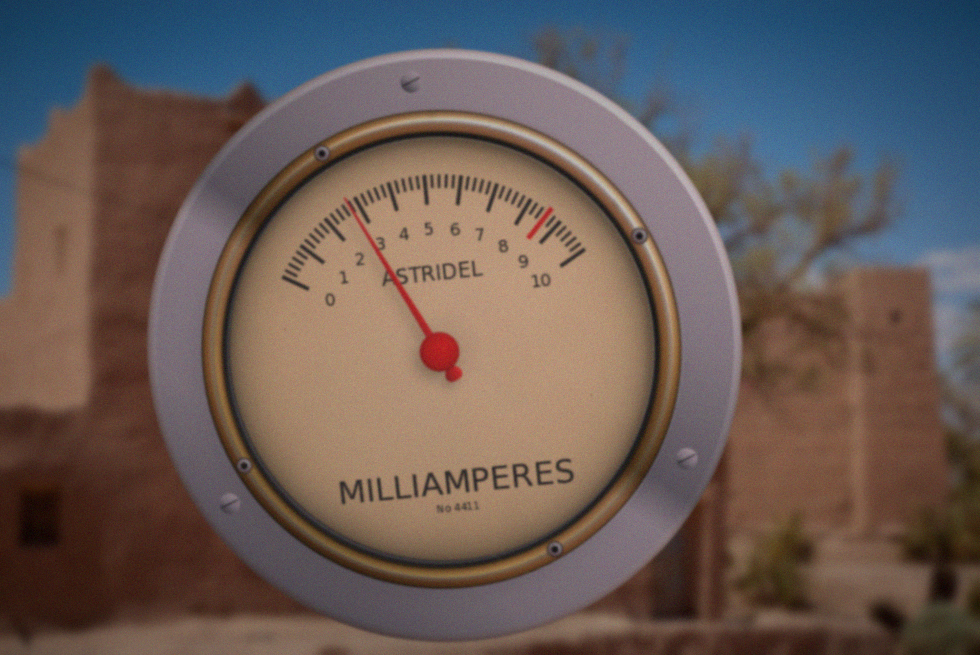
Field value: 2.8
